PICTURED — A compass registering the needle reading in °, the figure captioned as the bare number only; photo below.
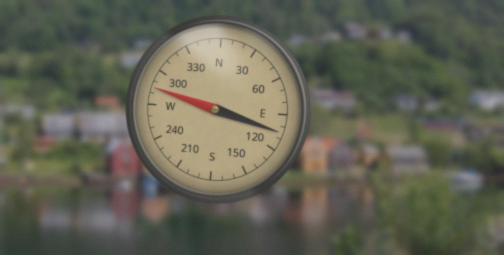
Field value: 285
